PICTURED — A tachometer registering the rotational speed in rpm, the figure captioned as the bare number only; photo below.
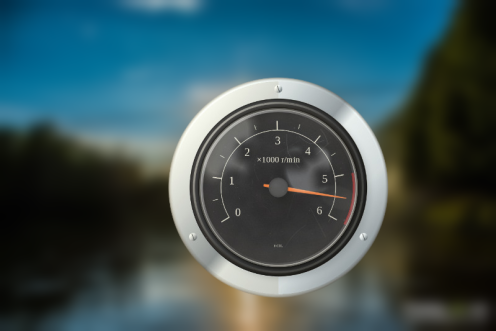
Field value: 5500
